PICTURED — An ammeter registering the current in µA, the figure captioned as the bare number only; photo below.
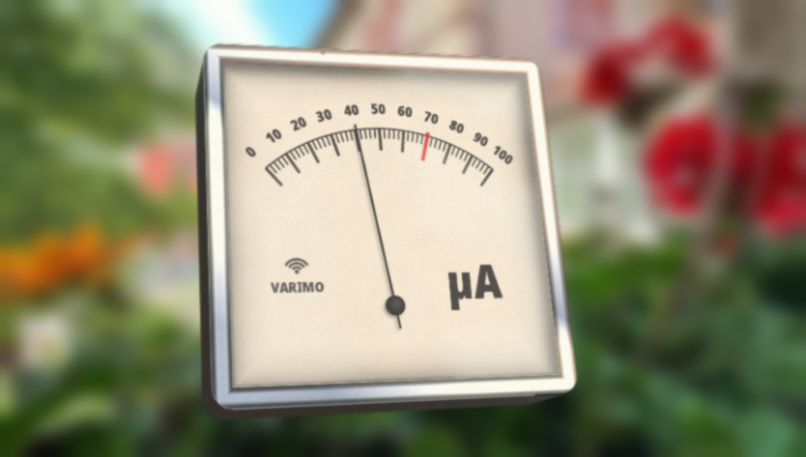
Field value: 40
